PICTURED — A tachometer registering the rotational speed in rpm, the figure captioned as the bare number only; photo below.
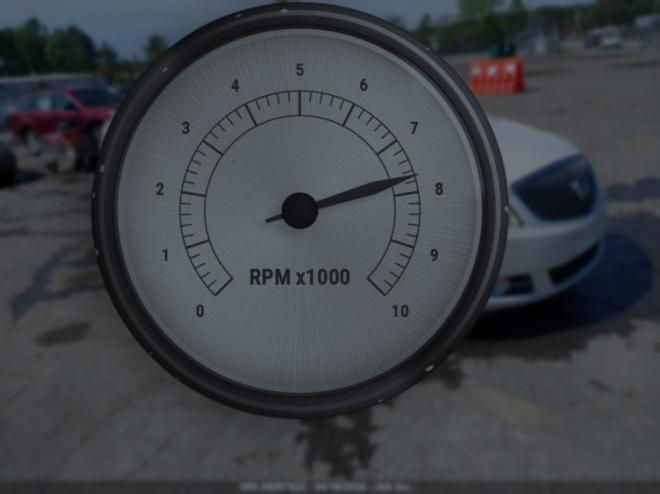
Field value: 7700
